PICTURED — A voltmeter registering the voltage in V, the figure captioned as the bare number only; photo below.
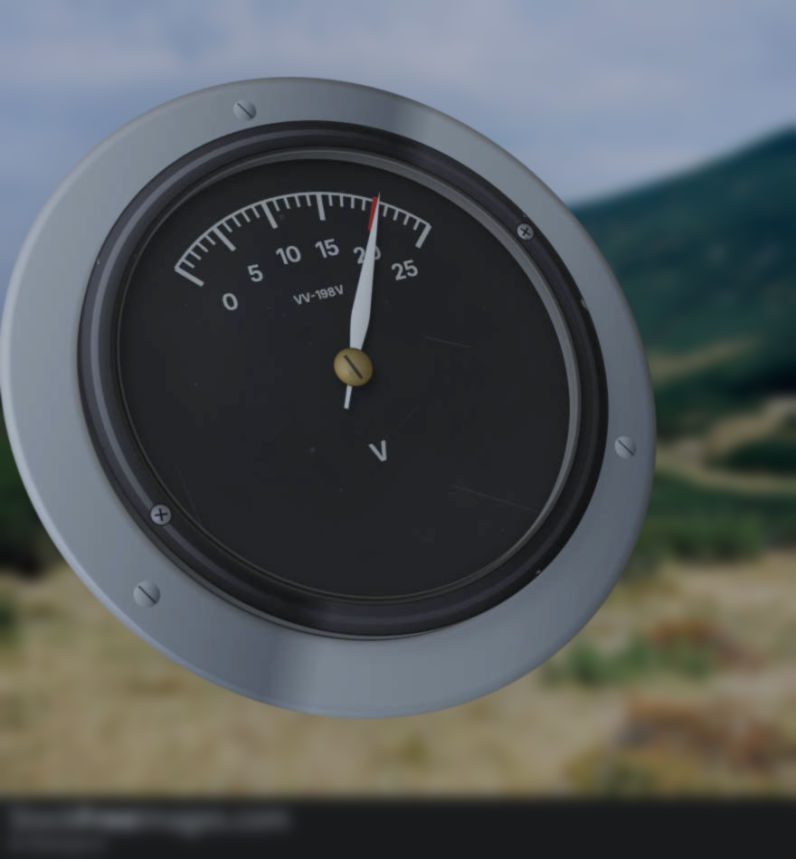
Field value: 20
